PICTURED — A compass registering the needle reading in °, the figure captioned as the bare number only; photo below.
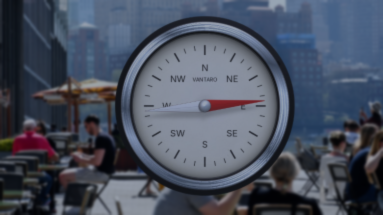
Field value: 85
